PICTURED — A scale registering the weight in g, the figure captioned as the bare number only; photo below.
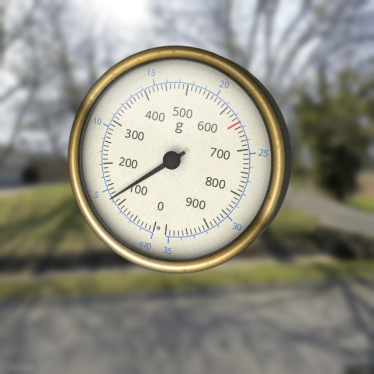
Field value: 120
